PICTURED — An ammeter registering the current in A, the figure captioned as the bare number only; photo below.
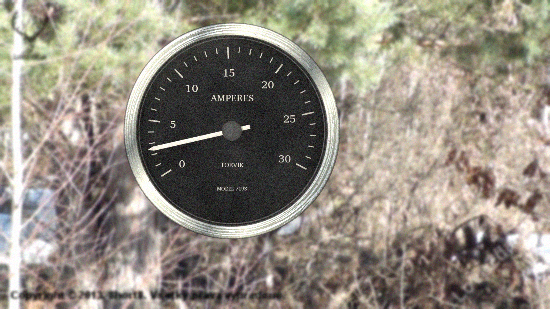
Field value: 2.5
